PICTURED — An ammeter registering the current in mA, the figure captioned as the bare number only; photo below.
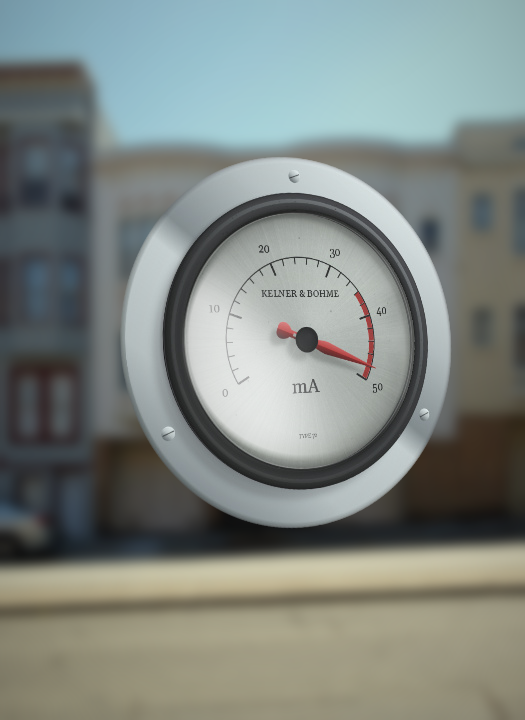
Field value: 48
